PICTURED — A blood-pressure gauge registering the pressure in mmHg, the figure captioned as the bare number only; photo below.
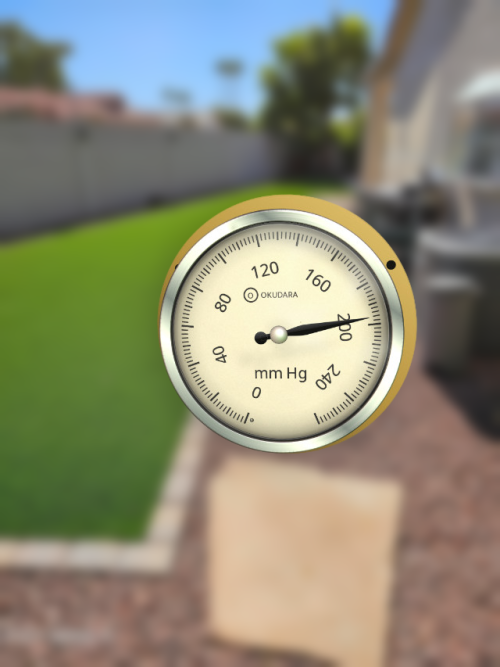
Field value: 196
